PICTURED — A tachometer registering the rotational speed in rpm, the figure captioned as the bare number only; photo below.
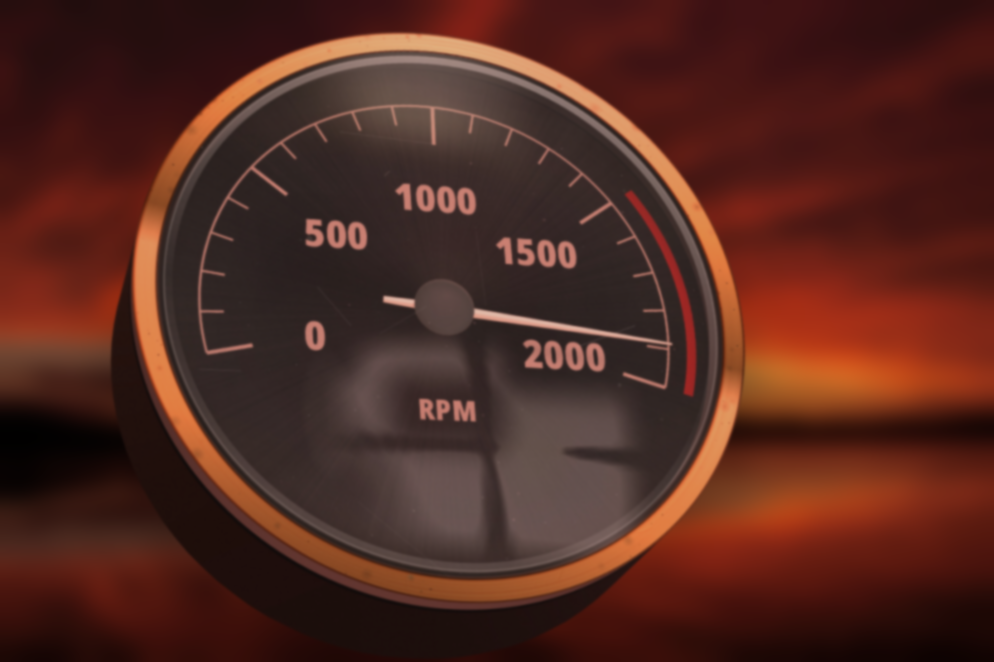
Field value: 1900
